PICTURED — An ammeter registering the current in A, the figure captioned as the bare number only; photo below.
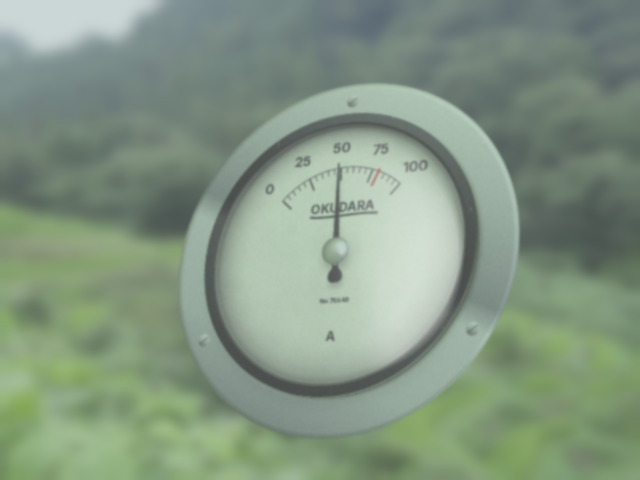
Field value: 50
